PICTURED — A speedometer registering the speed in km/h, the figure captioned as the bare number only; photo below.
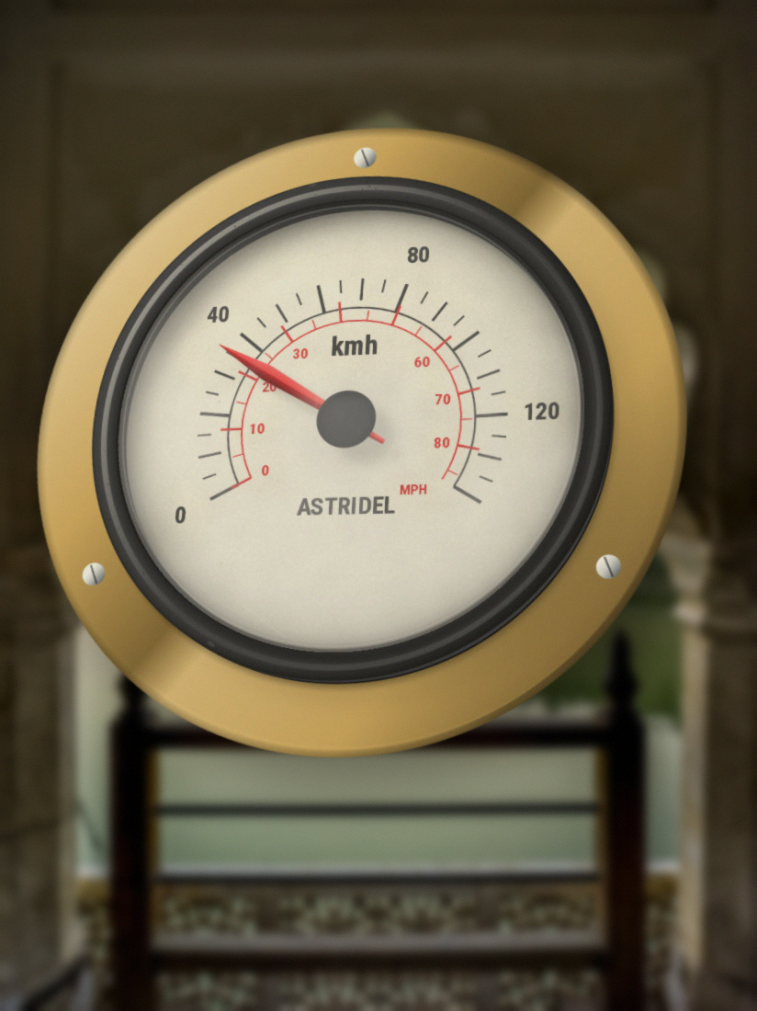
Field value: 35
